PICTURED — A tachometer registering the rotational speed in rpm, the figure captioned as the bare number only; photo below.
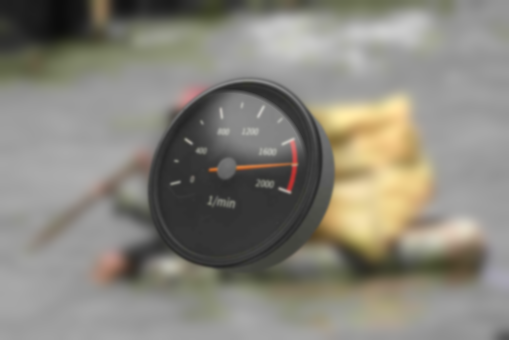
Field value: 1800
